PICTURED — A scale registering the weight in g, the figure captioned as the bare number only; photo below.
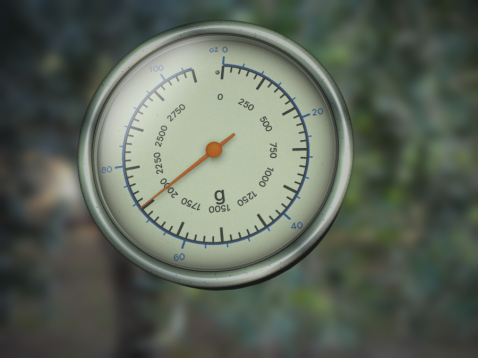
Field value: 2000
